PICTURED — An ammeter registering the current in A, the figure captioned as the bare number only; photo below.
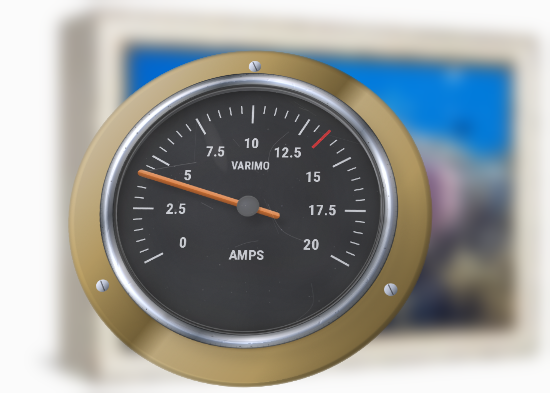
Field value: 4
